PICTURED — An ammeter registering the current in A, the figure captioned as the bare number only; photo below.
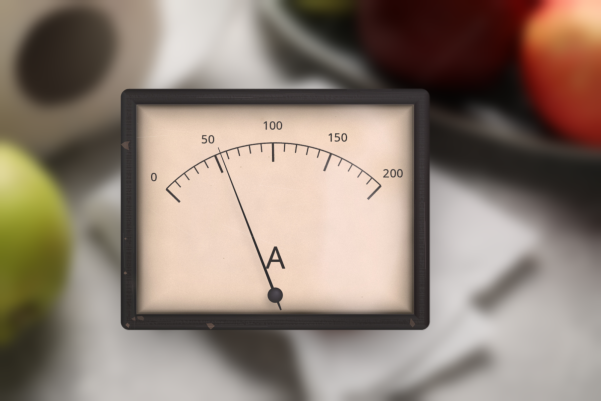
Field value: 55
